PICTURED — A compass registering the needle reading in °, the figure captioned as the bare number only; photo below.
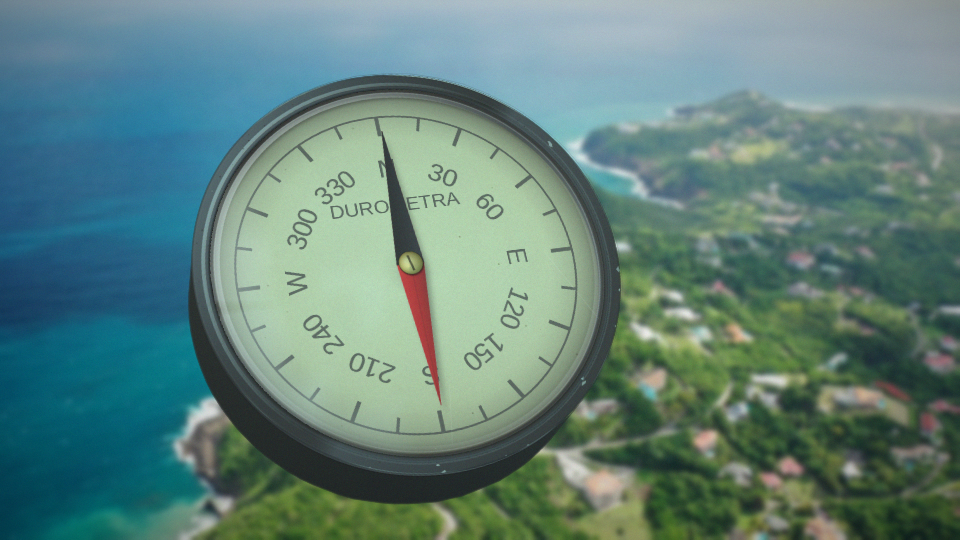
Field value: 180
